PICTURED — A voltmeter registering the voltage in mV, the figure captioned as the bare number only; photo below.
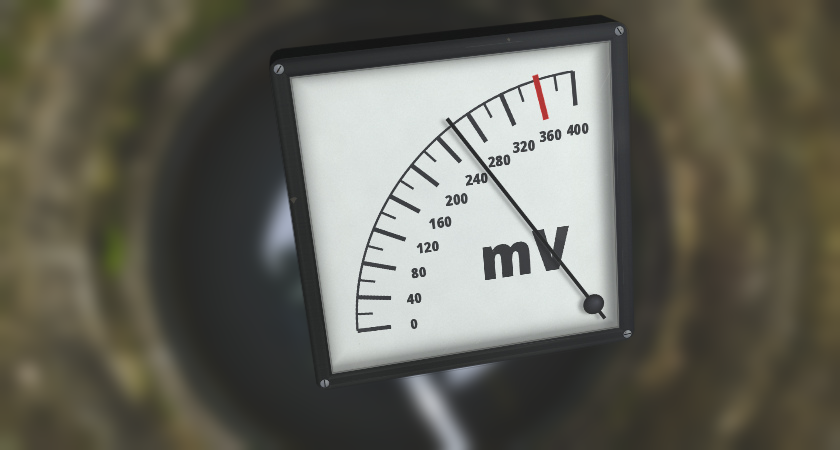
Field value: 260
